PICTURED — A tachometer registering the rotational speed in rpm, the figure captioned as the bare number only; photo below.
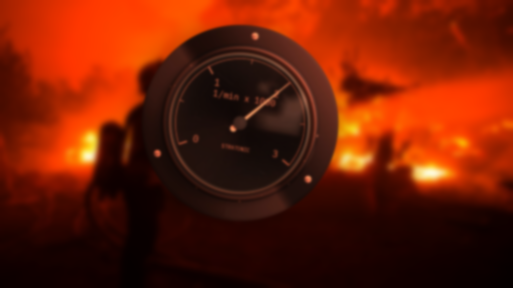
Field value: 2000
